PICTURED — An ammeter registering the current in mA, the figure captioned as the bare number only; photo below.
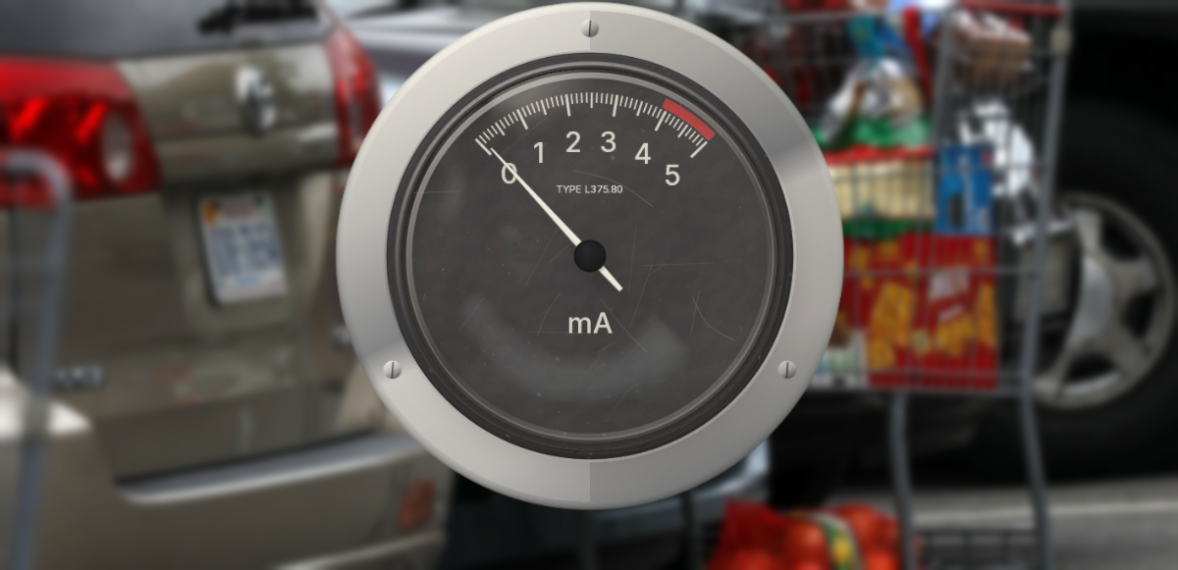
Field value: 0.1
